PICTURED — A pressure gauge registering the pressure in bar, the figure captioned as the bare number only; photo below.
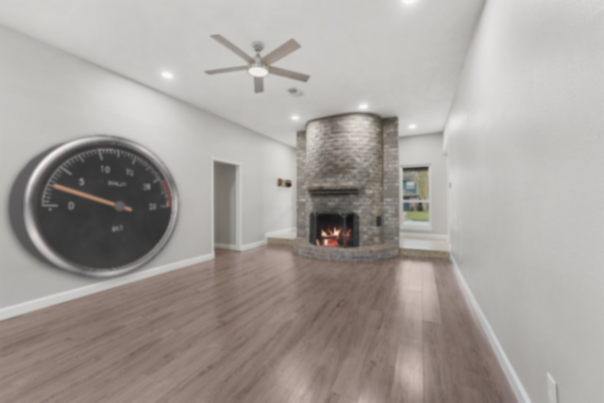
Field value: 2.5
